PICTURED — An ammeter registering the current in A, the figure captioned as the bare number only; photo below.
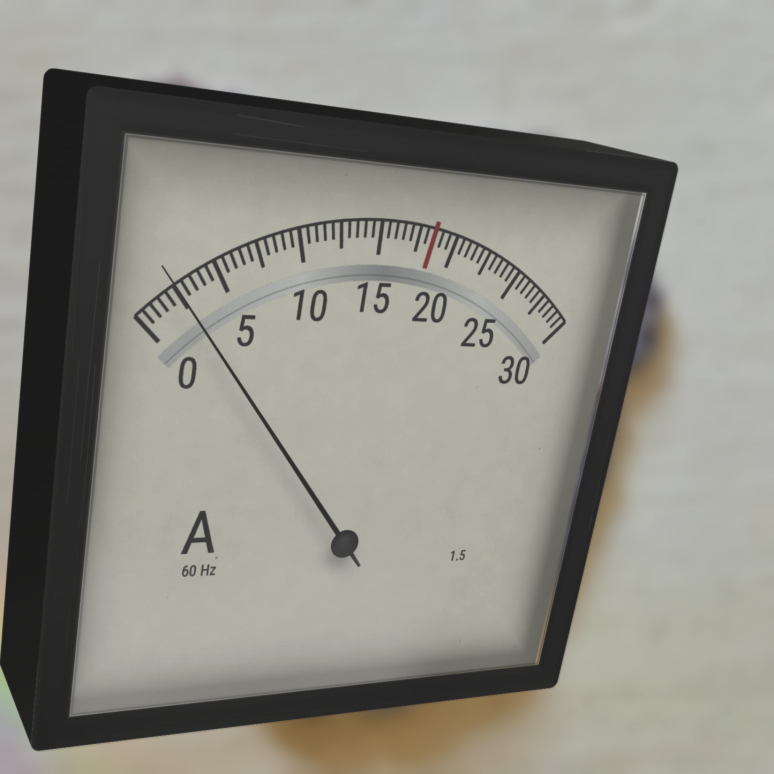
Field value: 2.5
